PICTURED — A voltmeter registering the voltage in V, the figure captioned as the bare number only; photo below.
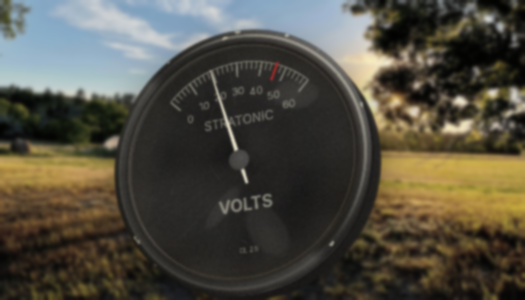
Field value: 20
